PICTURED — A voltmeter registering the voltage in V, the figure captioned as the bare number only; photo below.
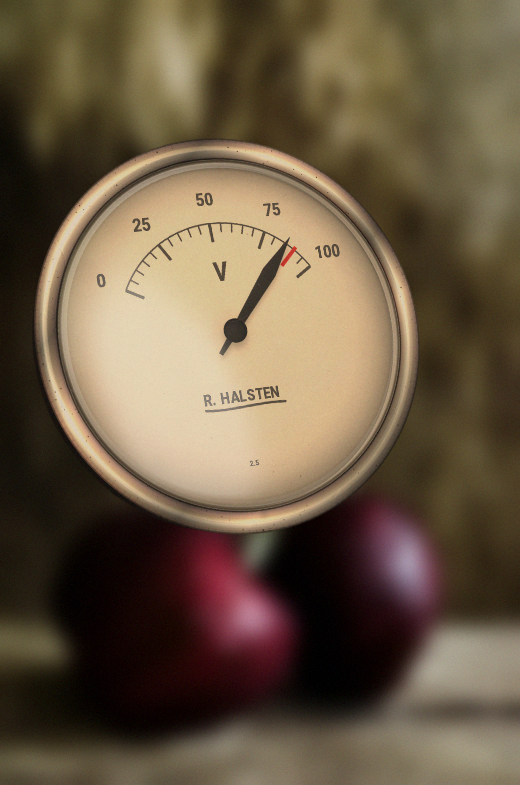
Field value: 85
